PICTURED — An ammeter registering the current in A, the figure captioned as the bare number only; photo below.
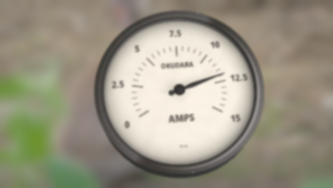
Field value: 12
